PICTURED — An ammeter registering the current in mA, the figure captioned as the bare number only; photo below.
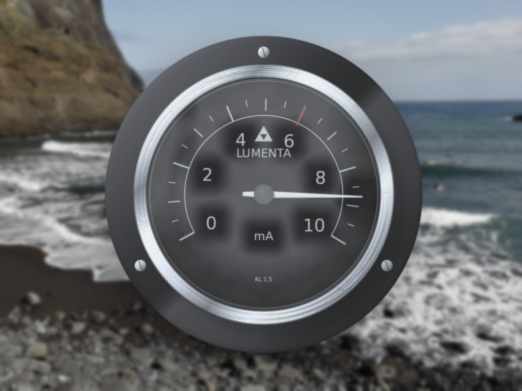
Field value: 8.75
